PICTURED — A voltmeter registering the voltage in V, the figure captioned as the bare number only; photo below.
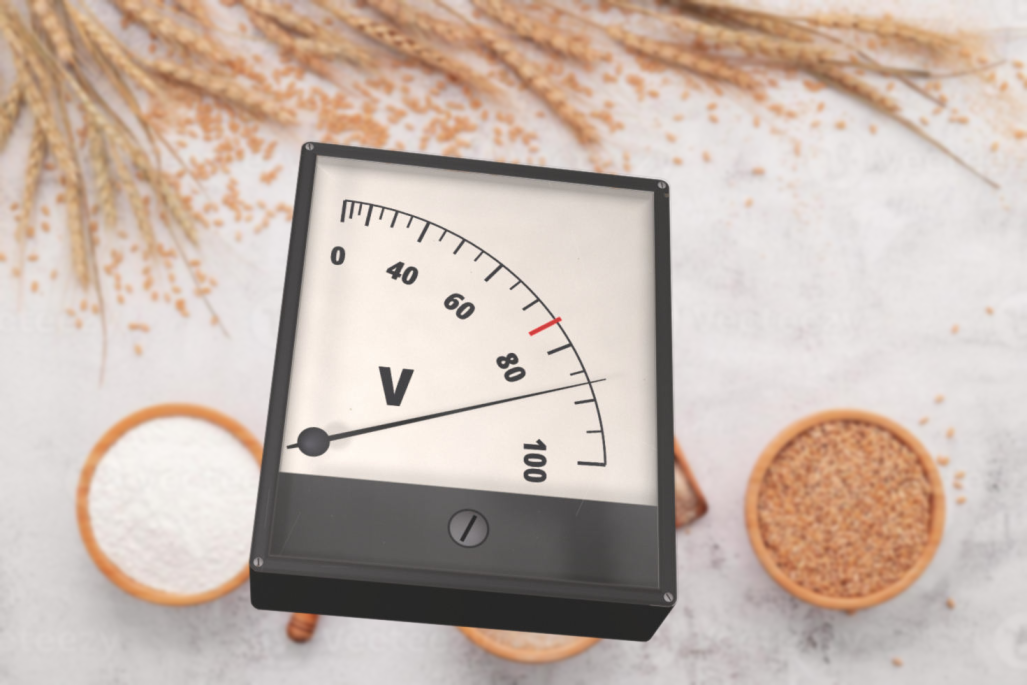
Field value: 87.5
